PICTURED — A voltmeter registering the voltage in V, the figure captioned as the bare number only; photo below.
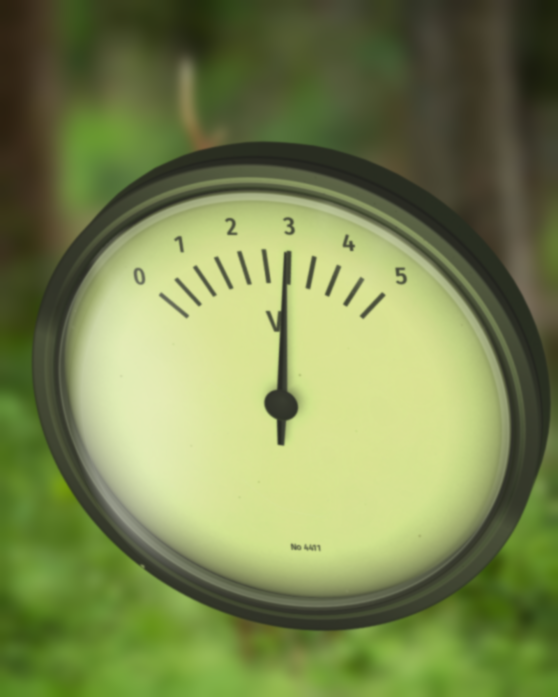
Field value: 3
